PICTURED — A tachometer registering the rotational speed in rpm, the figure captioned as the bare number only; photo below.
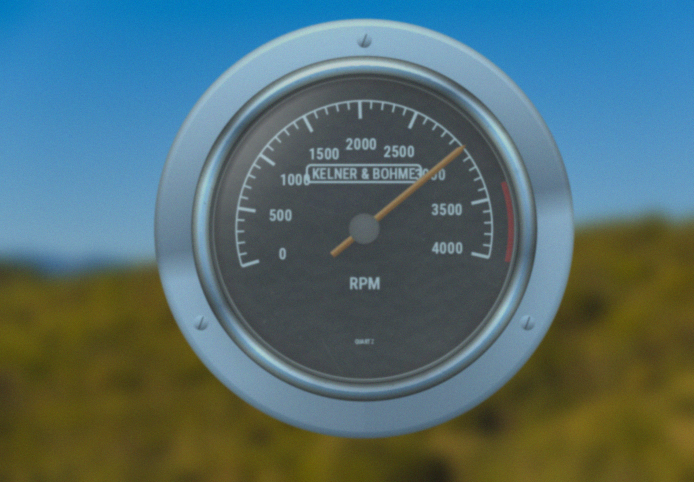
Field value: 3000
